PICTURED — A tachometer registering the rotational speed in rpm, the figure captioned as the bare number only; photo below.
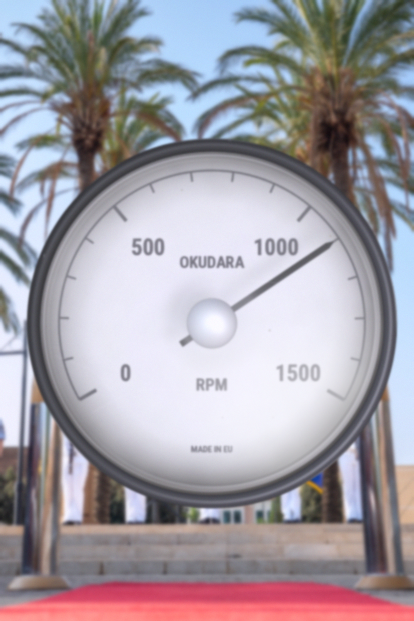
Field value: 1100
